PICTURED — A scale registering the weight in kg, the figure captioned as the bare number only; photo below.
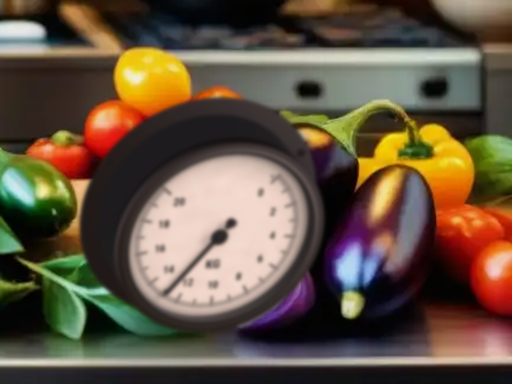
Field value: 13
